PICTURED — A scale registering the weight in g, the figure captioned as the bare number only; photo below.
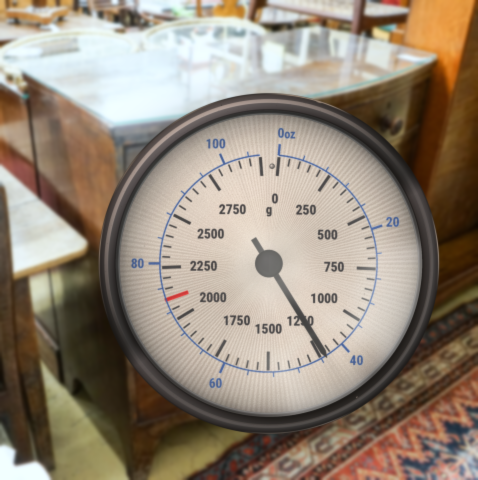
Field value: 1225
